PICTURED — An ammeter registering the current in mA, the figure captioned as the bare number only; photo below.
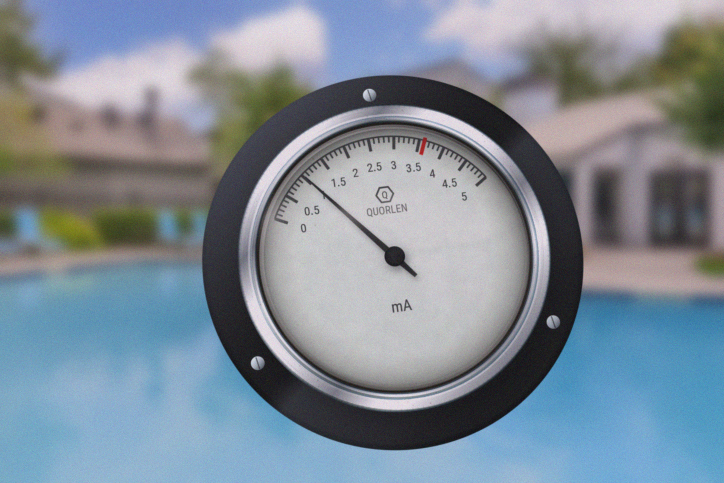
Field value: 1
